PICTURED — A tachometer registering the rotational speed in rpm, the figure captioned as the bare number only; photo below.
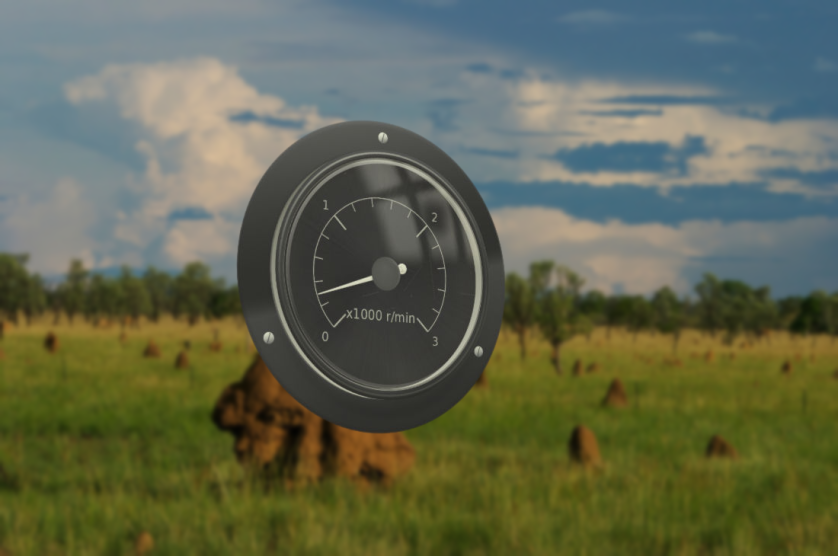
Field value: 300
